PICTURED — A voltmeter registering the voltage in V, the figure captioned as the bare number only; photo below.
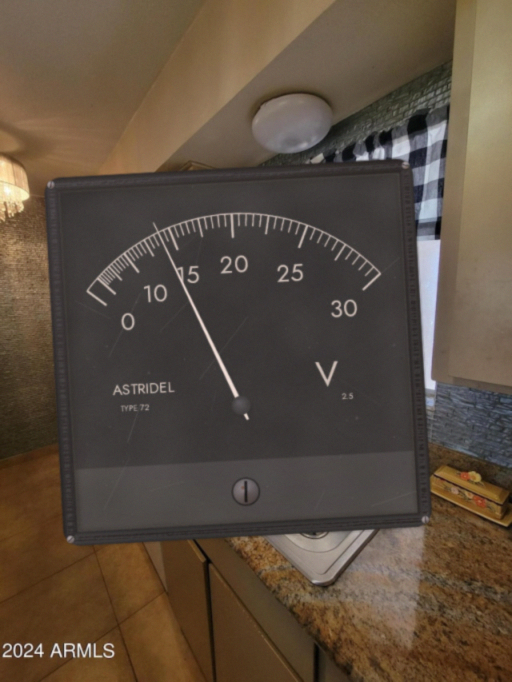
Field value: 14
